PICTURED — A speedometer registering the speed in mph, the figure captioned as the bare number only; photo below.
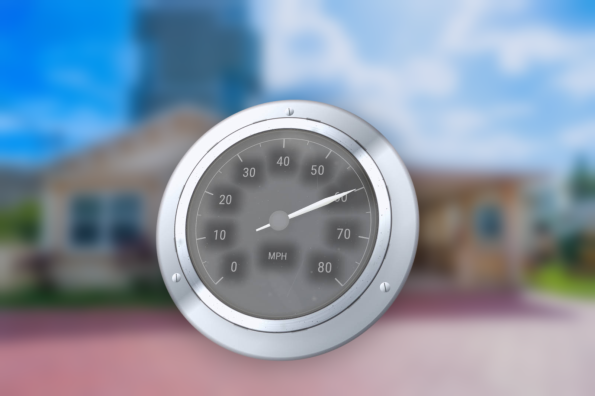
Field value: 60
